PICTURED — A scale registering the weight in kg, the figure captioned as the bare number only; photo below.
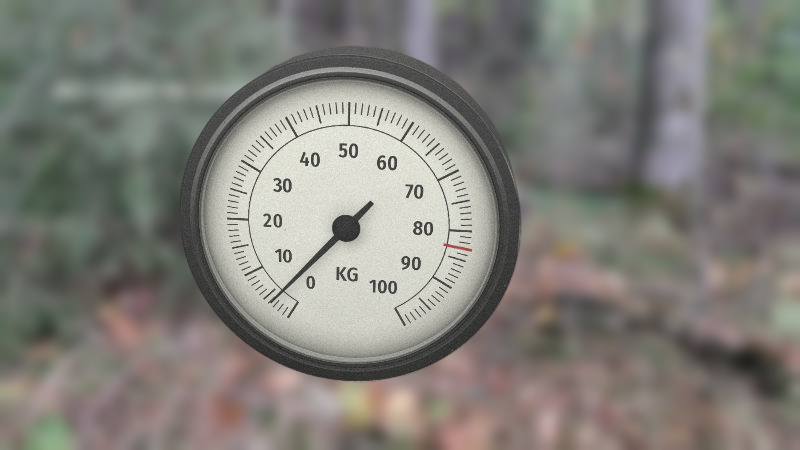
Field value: 4
